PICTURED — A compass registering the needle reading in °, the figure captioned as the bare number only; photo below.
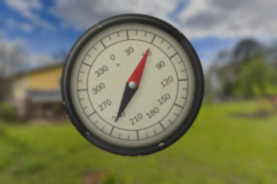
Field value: 60
